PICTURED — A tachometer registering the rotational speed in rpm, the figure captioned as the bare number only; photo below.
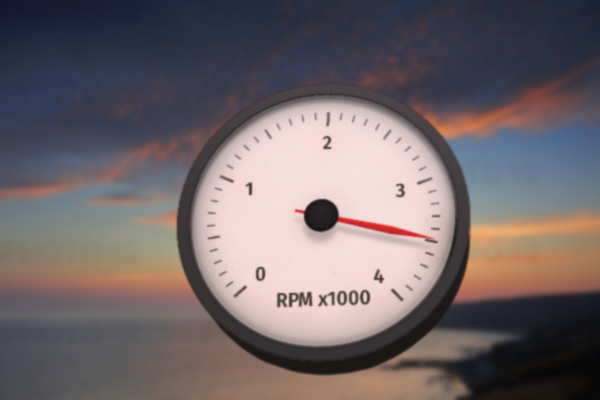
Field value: 3500
